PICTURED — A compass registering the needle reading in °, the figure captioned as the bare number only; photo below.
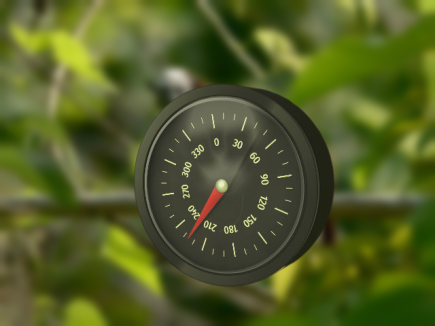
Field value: 225
